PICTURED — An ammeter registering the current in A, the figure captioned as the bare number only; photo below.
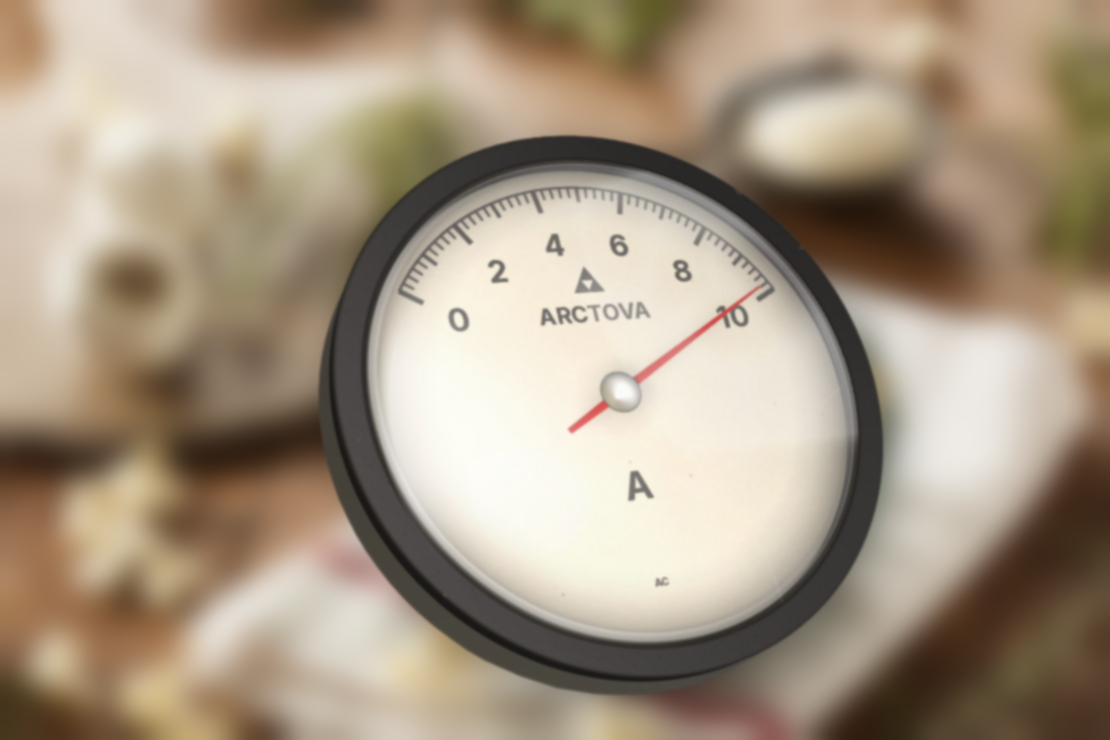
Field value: 9.8
